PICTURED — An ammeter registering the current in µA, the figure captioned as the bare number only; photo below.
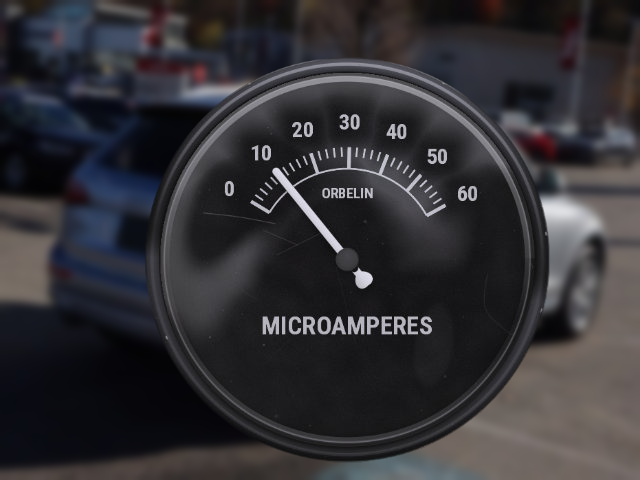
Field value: 10
